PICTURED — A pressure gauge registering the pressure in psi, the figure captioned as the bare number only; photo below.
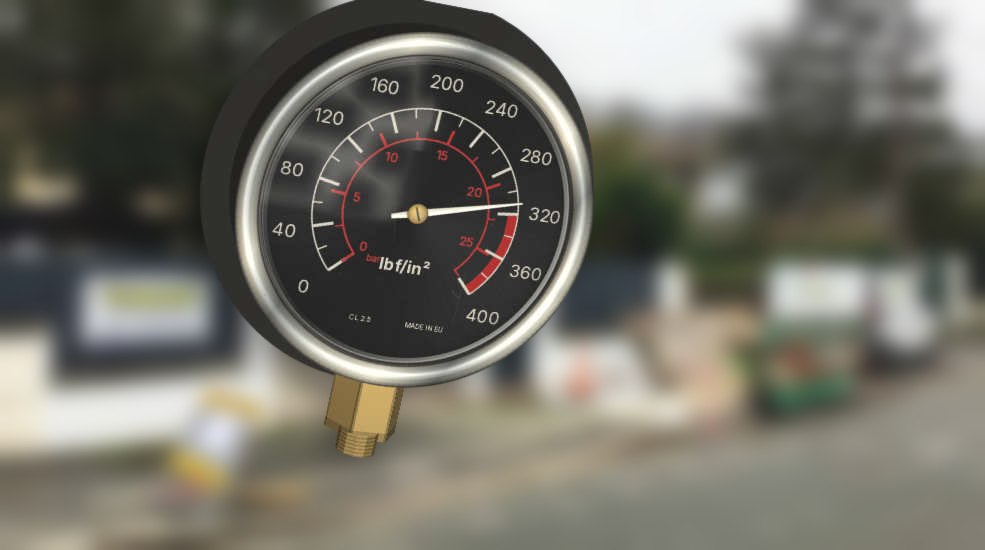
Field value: 310
